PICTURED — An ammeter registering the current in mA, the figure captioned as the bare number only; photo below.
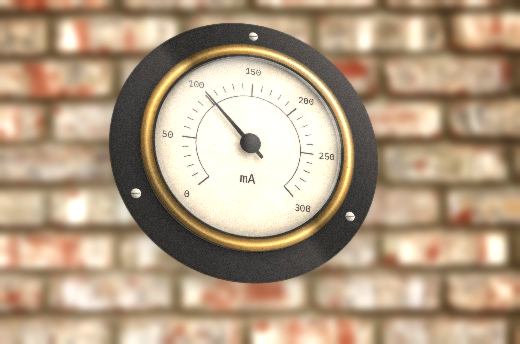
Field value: 100
